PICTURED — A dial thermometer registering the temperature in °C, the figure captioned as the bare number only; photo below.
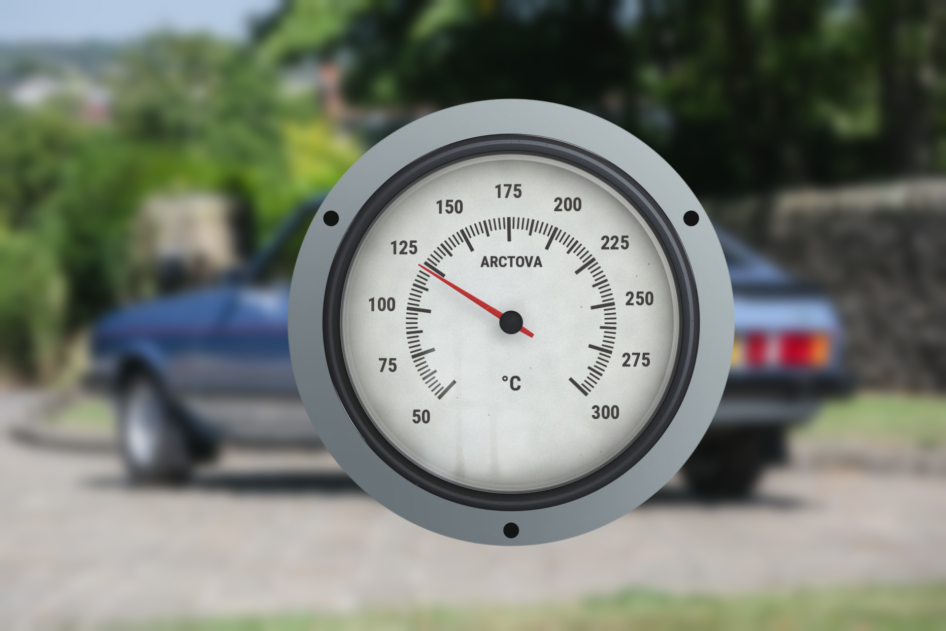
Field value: 122.5
